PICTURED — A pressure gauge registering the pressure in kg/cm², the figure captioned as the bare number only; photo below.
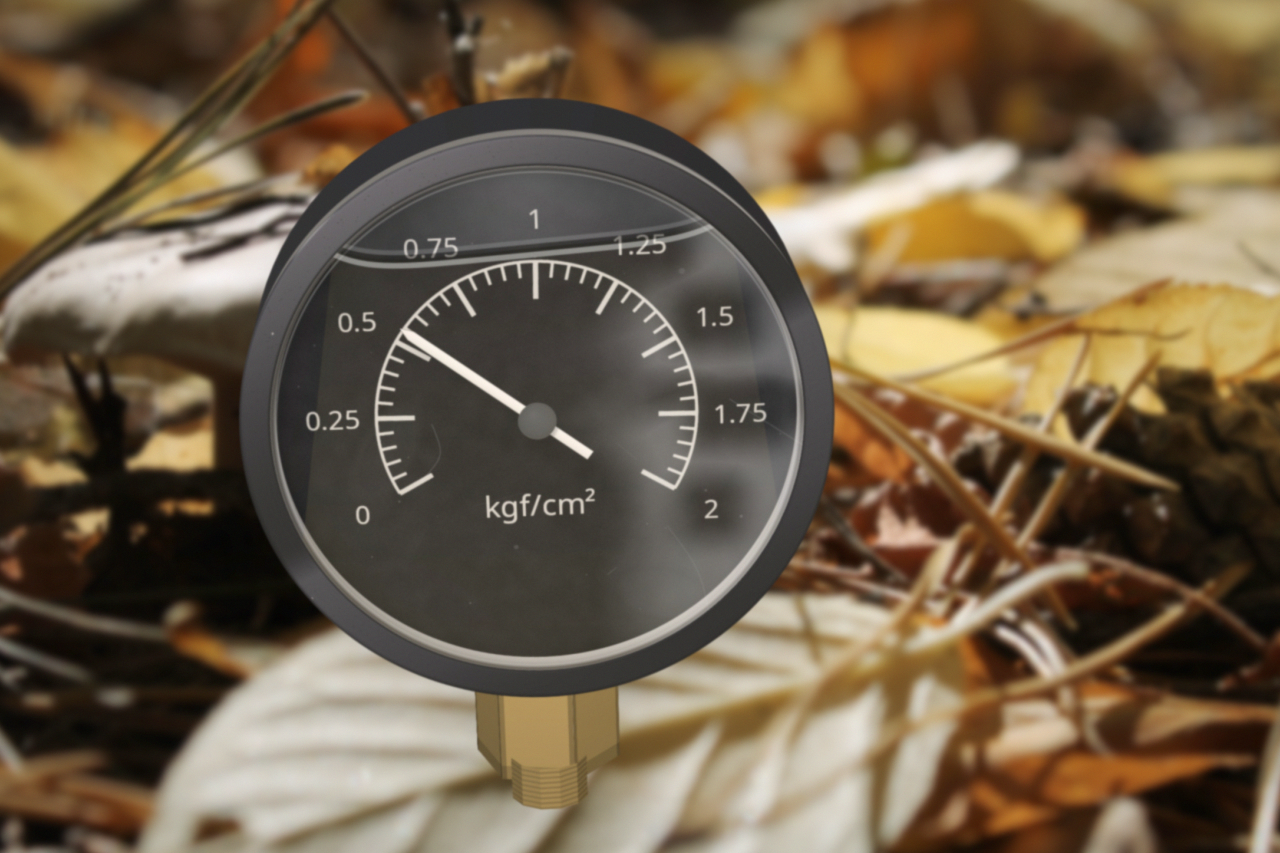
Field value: 0.55
